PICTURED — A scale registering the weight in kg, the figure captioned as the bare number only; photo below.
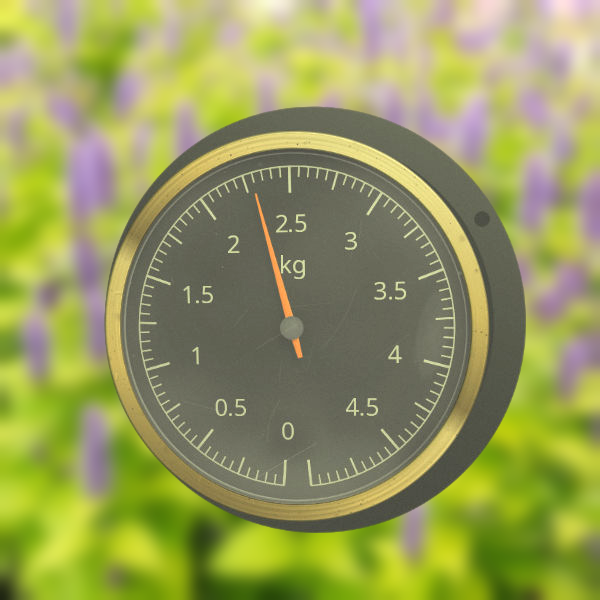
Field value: 2.3
